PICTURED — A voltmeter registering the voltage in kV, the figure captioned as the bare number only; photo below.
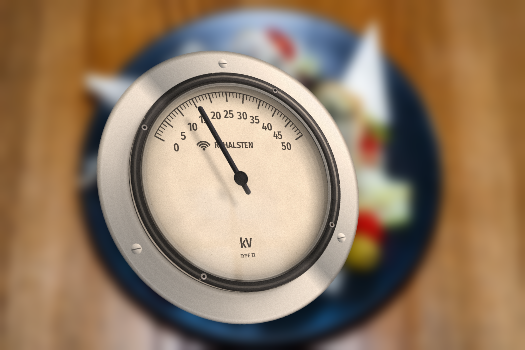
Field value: 15
